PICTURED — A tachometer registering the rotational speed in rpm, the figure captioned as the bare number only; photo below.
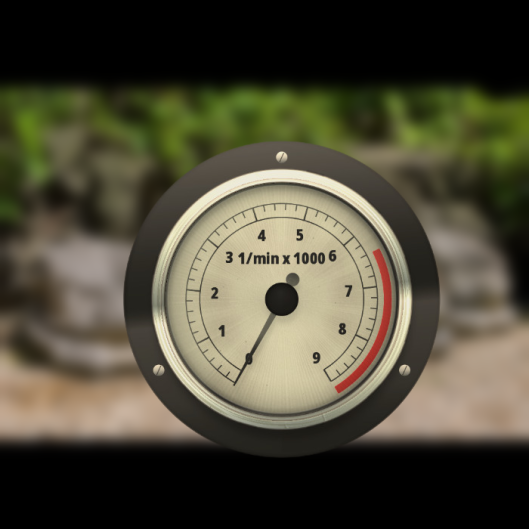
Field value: 0
